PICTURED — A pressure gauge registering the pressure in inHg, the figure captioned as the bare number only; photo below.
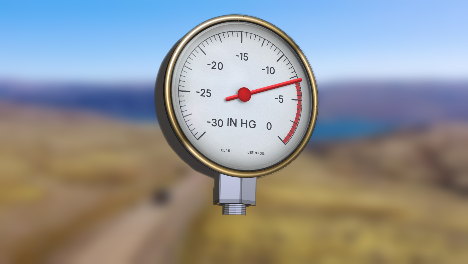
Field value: -7
